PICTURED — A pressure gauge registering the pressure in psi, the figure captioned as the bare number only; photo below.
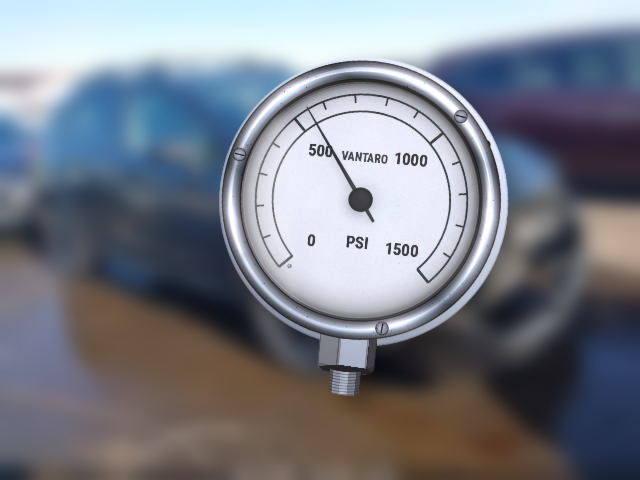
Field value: 550
